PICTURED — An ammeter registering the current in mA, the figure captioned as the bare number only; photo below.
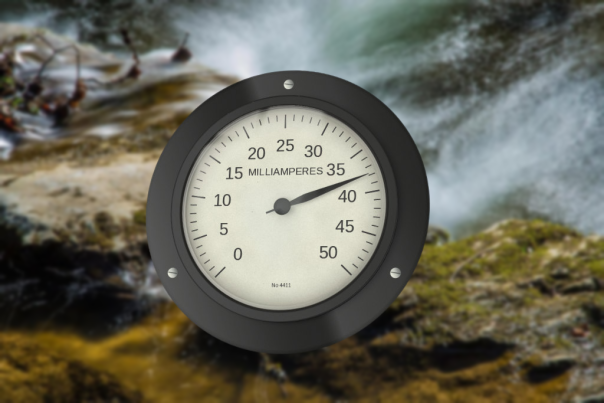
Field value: 38
